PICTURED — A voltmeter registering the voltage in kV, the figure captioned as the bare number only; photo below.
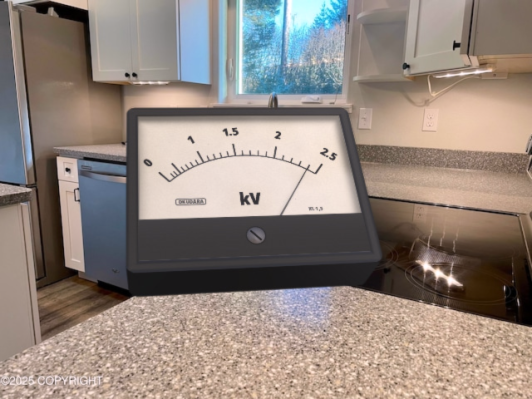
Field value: 2.4
